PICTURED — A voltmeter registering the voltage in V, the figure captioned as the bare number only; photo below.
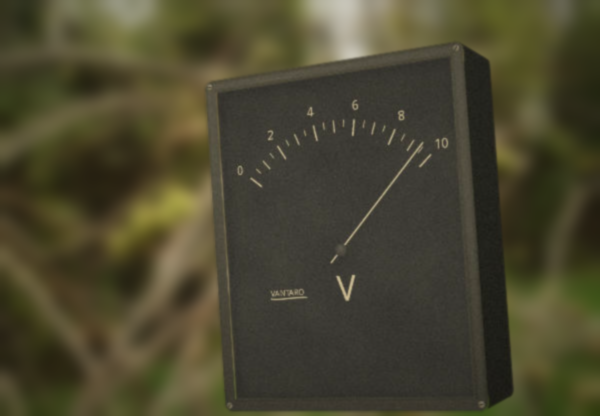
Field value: 9.5
